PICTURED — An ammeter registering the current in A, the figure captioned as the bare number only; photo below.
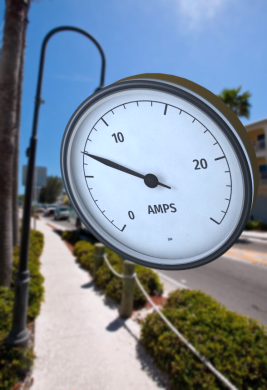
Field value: 7
